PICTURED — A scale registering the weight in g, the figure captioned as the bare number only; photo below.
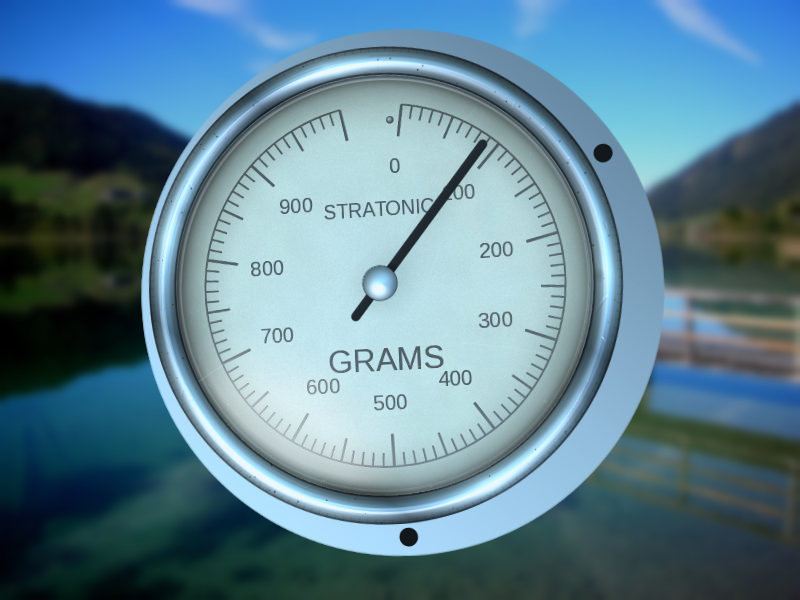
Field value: 90
